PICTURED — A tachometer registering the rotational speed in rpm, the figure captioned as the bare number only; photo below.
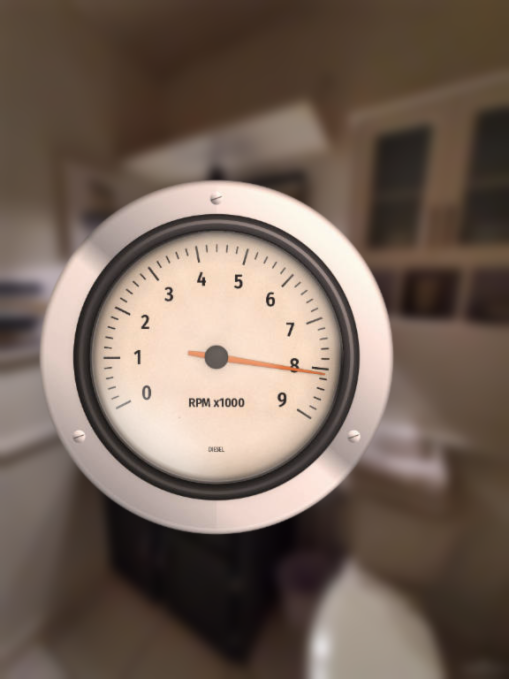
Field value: 8100
